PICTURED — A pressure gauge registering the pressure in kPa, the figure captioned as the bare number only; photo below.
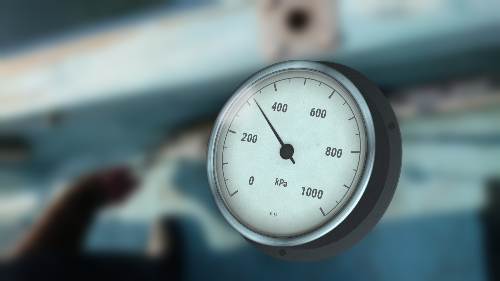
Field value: 325
